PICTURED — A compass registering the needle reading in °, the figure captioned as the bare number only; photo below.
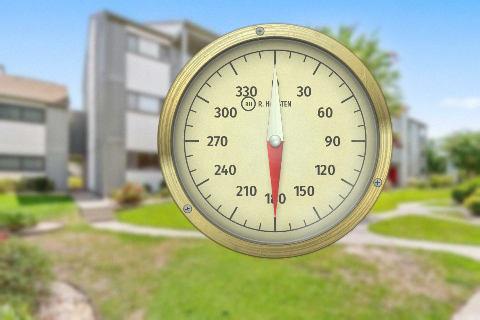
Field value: 180
